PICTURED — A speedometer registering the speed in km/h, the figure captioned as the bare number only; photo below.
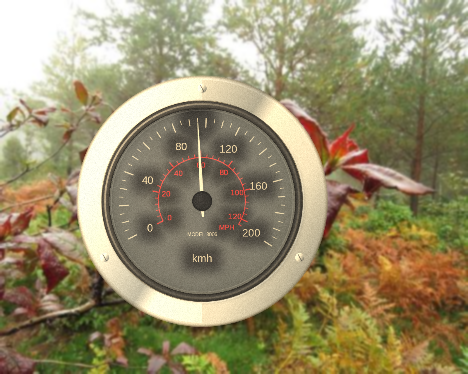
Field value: 95
